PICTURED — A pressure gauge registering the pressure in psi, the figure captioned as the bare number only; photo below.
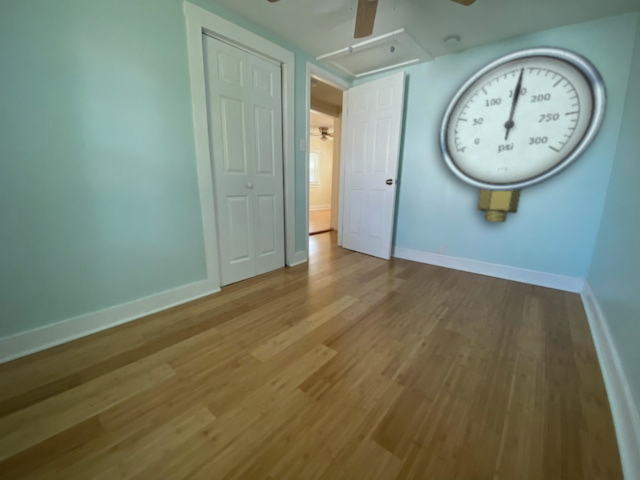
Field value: 150
